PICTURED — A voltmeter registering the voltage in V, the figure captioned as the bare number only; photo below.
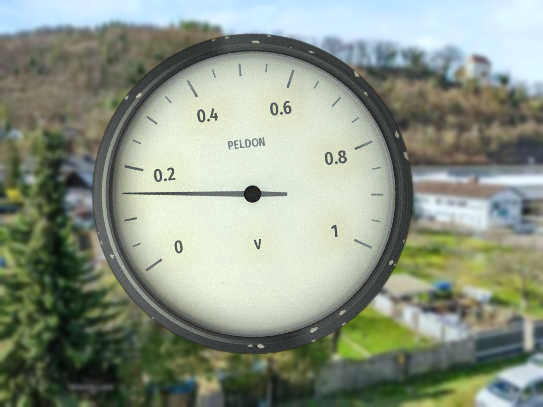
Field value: 0.15
